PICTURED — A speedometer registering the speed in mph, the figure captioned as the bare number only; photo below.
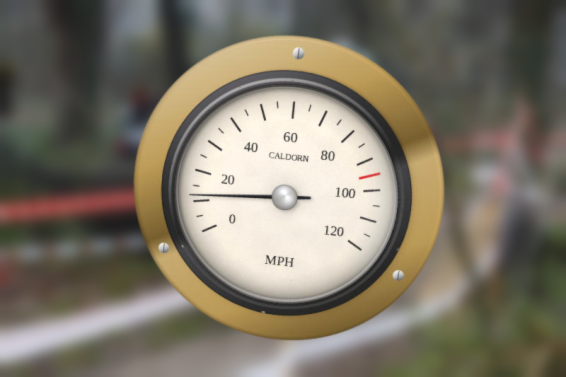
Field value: 12.5
